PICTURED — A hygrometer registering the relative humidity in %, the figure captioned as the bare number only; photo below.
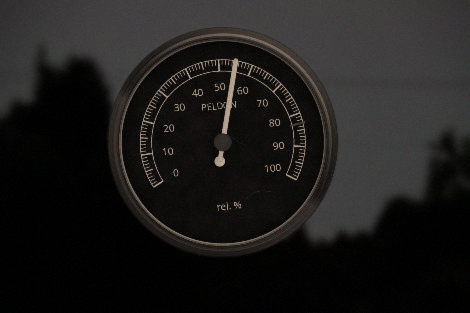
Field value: 55
